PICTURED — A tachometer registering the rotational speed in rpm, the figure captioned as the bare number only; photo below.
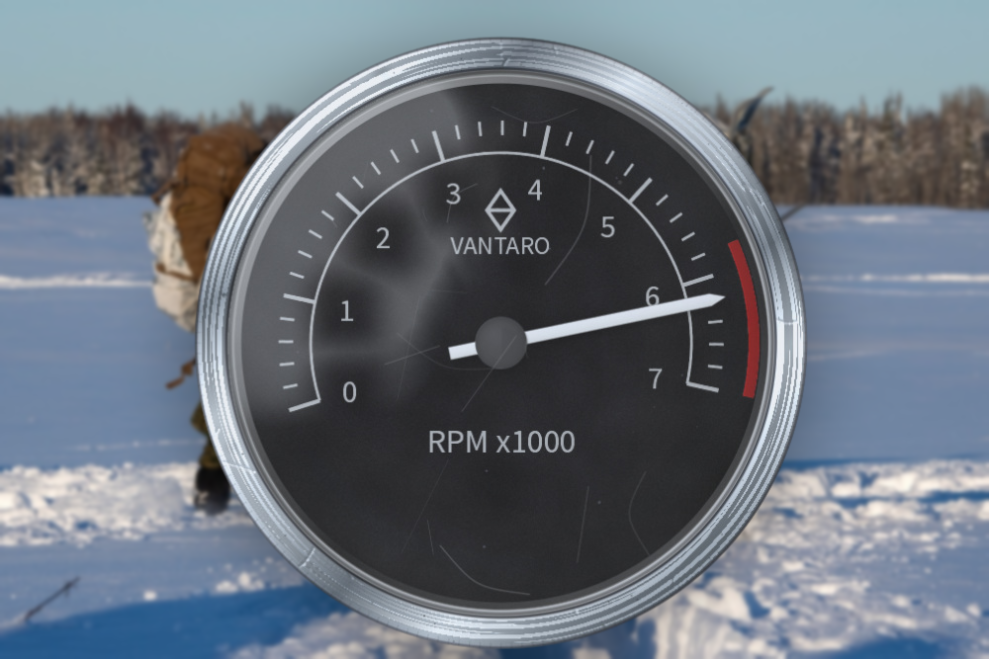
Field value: 6200
